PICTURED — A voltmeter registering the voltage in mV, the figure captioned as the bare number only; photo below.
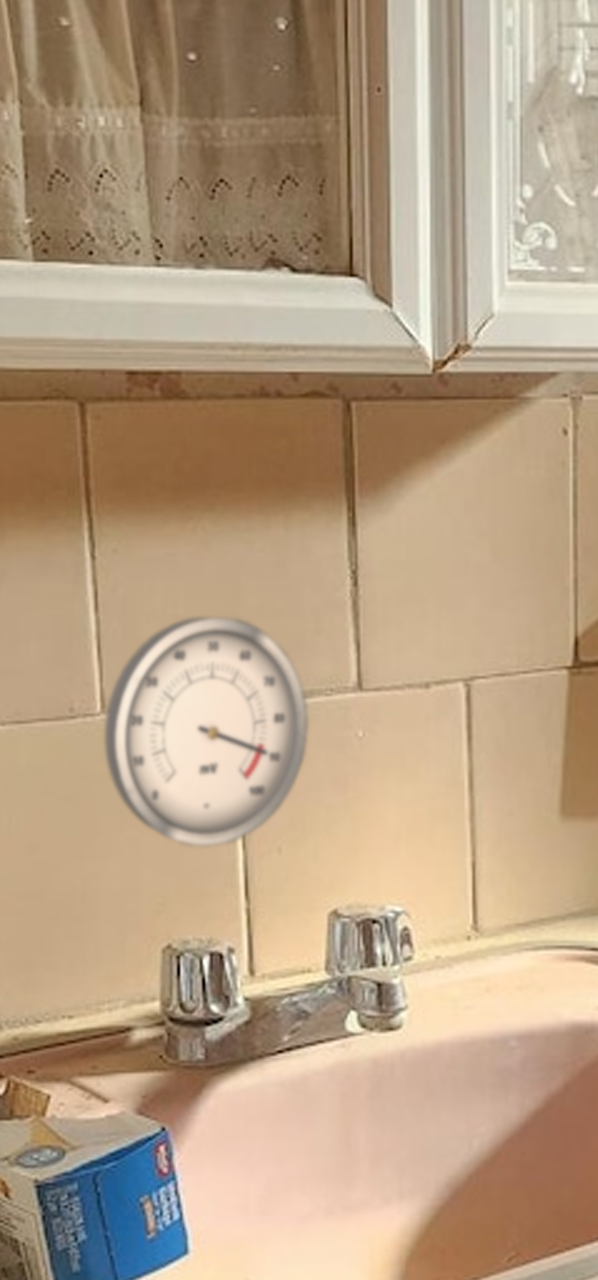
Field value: 90
